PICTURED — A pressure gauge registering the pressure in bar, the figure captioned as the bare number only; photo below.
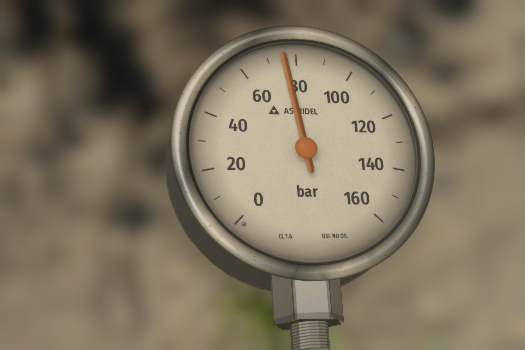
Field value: 75
